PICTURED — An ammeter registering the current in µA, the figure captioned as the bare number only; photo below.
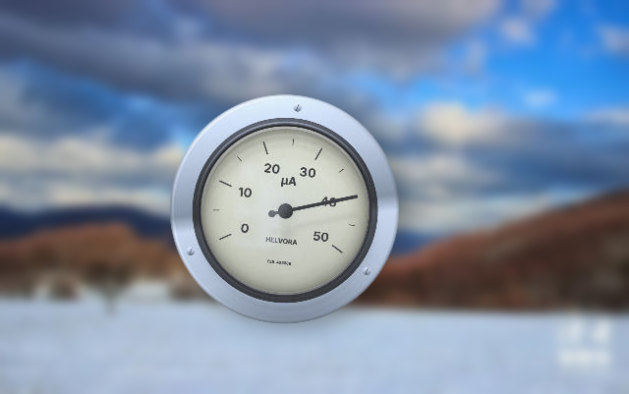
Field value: 40
